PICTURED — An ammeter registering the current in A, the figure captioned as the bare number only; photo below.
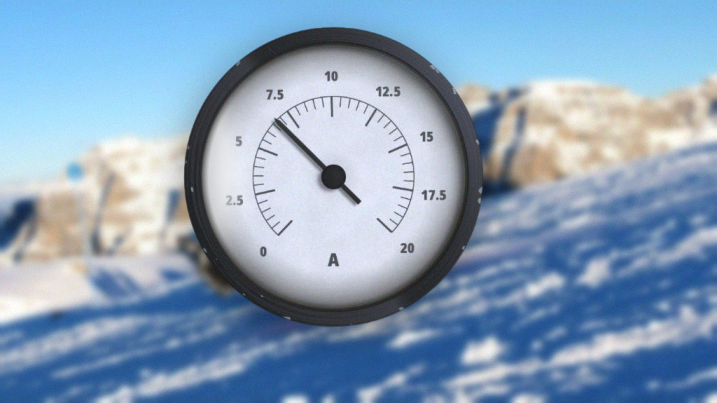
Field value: 6.75
